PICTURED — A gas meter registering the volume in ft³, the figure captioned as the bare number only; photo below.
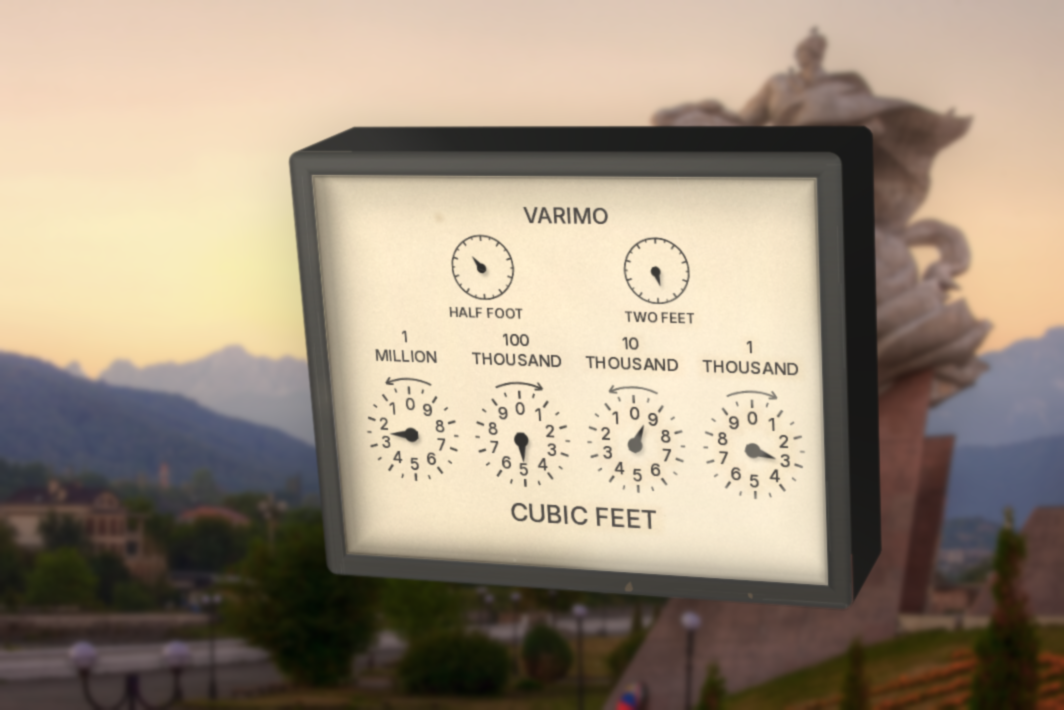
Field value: 249300
